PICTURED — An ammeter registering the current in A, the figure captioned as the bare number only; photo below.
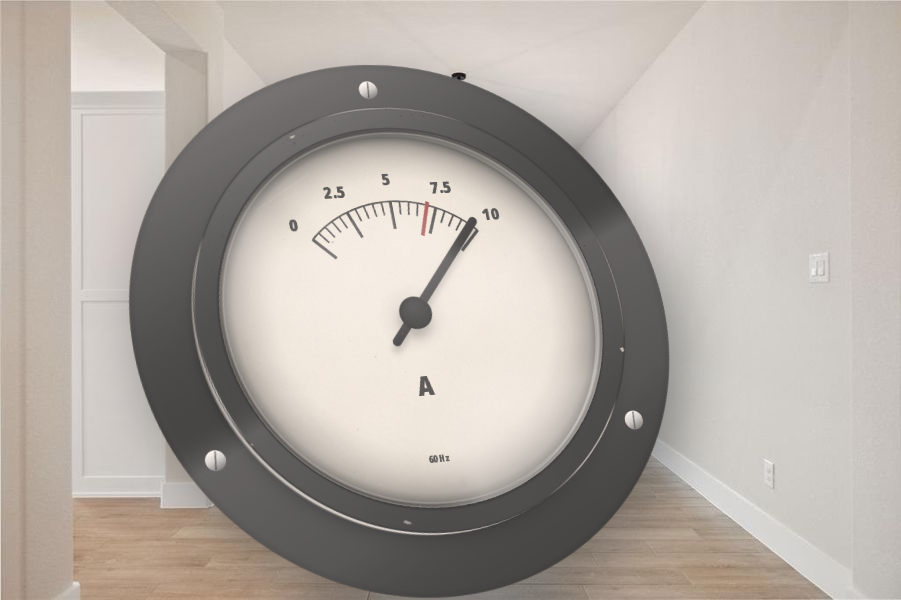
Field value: 9.5
